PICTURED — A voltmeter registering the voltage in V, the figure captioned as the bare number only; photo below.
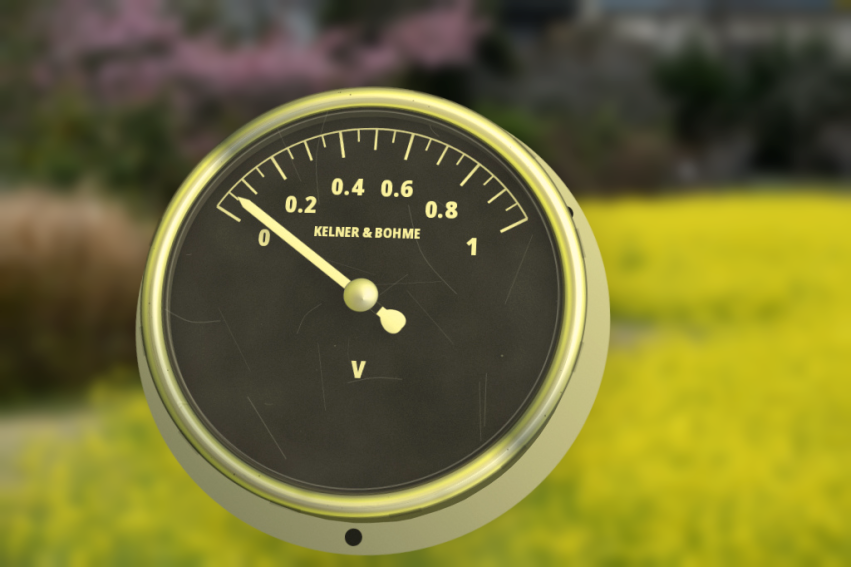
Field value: 0.05
